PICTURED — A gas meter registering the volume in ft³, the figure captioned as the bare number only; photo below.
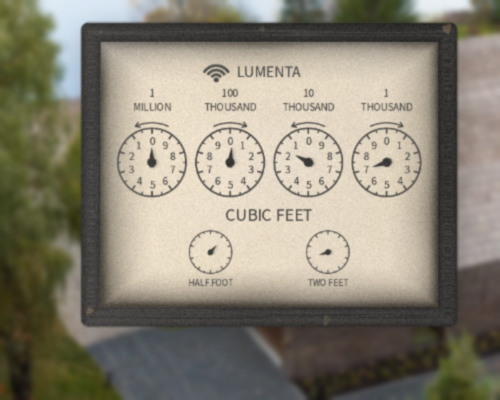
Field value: 1700
